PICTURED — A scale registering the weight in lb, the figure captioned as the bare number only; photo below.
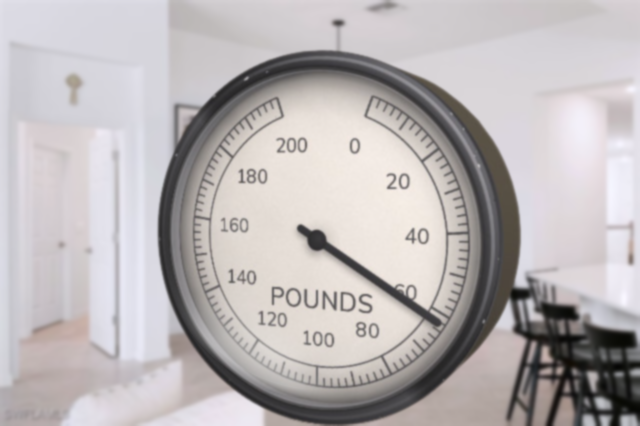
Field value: 62
